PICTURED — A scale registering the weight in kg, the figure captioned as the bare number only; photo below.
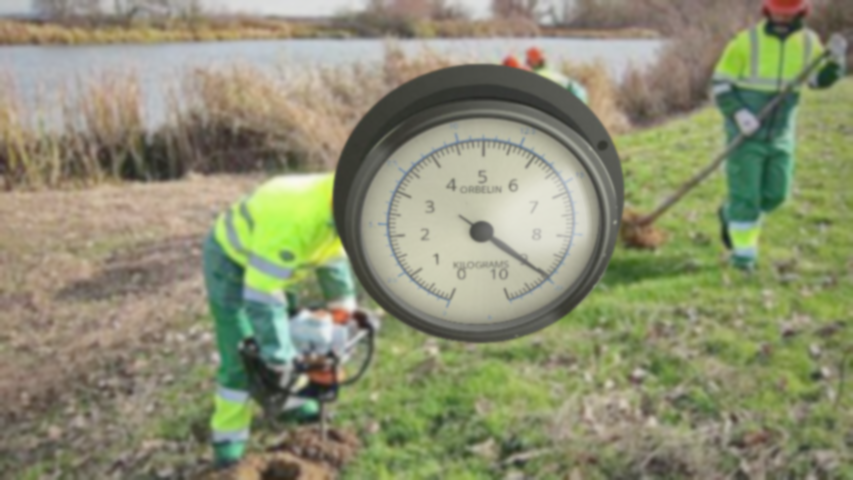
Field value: 9
